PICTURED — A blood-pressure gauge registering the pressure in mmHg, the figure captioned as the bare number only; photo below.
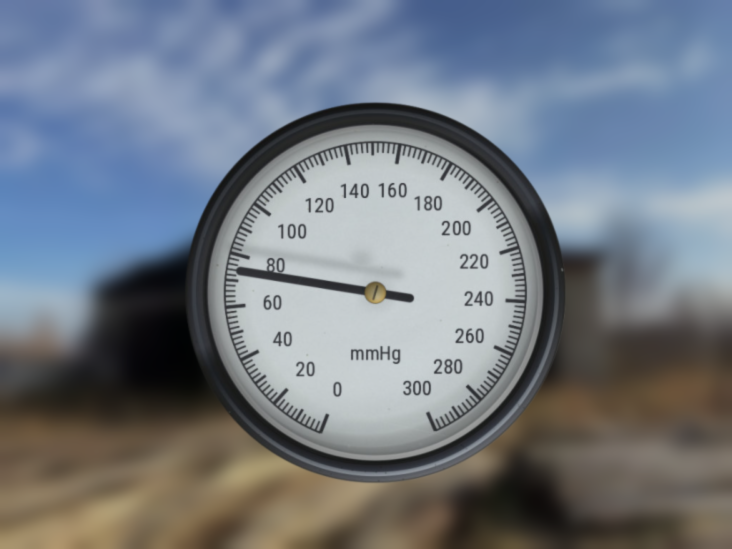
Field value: 74
